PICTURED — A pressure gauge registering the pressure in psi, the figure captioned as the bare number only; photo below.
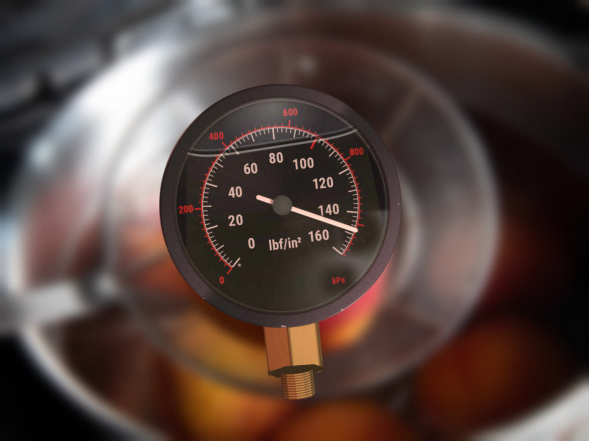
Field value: 148
